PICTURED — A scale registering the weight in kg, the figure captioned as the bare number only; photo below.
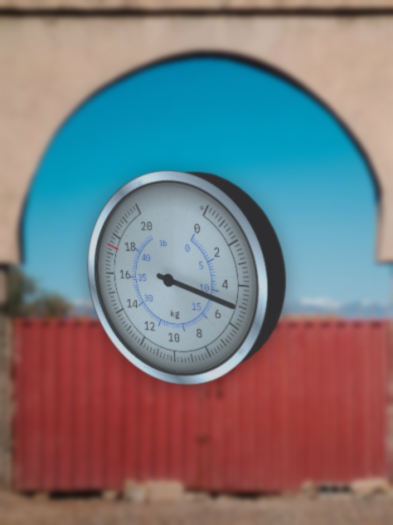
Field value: 5
